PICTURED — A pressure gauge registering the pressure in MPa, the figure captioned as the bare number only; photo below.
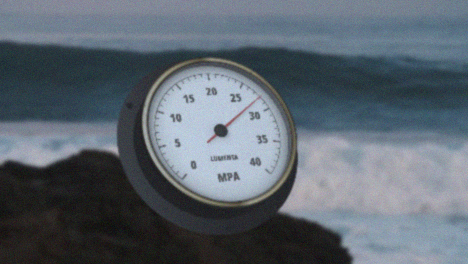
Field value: 28
